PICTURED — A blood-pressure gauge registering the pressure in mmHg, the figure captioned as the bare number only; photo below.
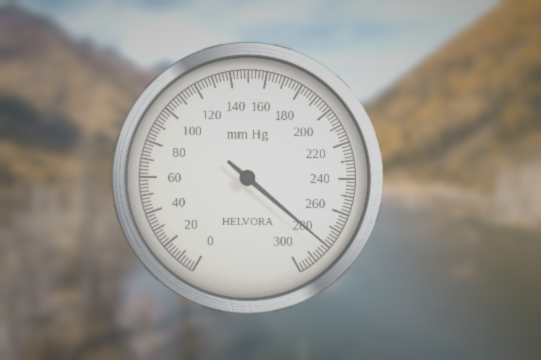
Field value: 280
